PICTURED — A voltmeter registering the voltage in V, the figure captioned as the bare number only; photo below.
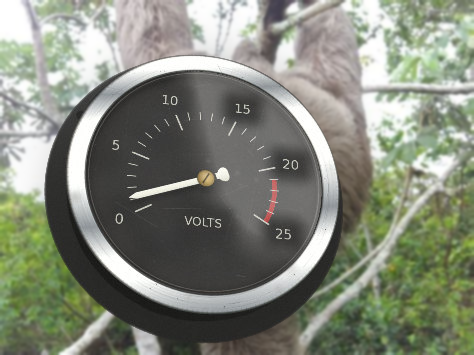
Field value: 1
